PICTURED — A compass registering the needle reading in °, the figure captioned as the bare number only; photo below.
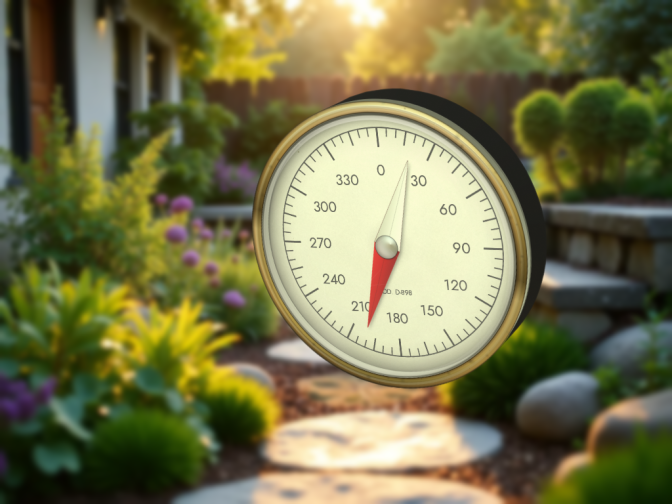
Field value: 200
